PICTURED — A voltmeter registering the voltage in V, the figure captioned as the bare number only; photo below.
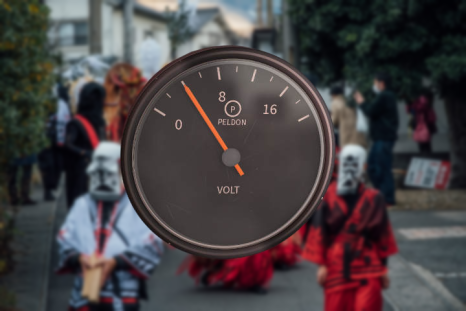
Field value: 4
